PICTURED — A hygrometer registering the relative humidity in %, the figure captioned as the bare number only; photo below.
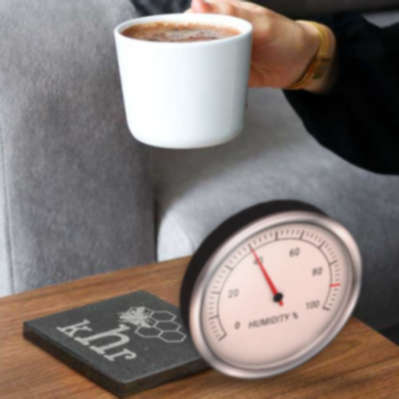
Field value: 40
